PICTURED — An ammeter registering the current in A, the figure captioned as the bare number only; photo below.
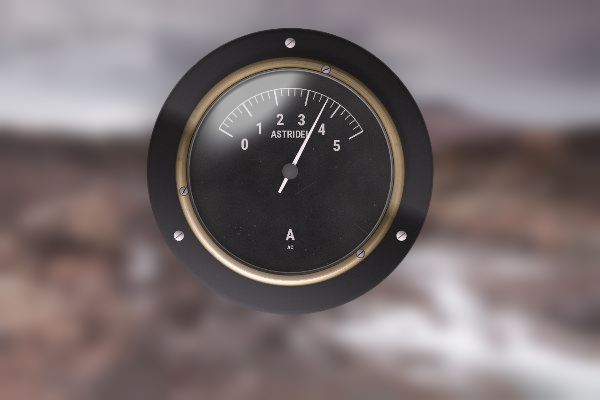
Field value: 3.6
